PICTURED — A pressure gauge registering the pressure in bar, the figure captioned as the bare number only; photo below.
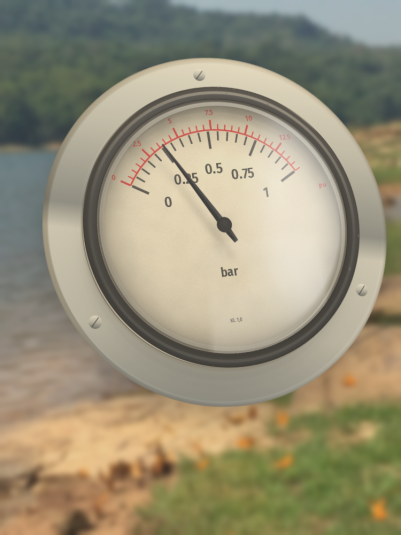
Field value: 0.25
